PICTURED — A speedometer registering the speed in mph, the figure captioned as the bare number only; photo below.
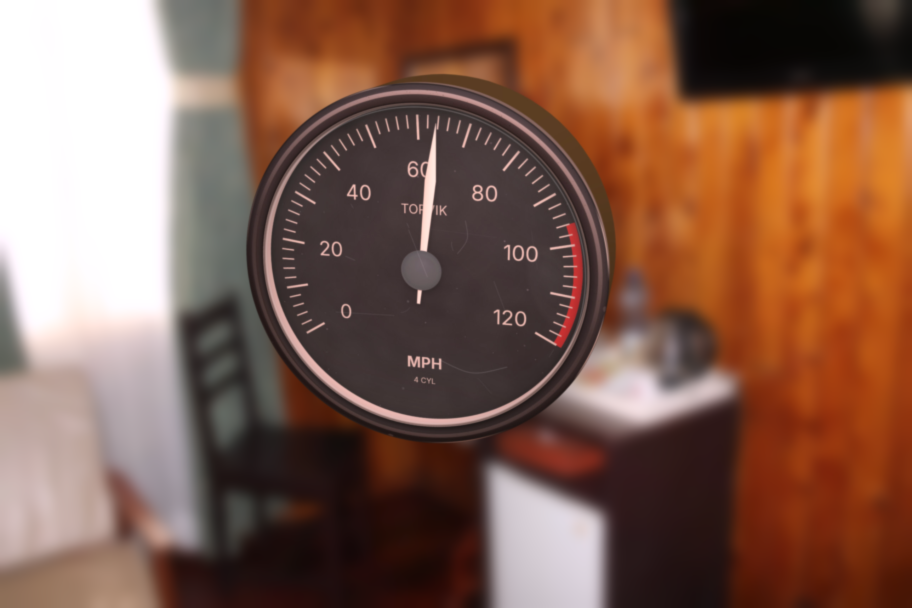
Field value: 64
